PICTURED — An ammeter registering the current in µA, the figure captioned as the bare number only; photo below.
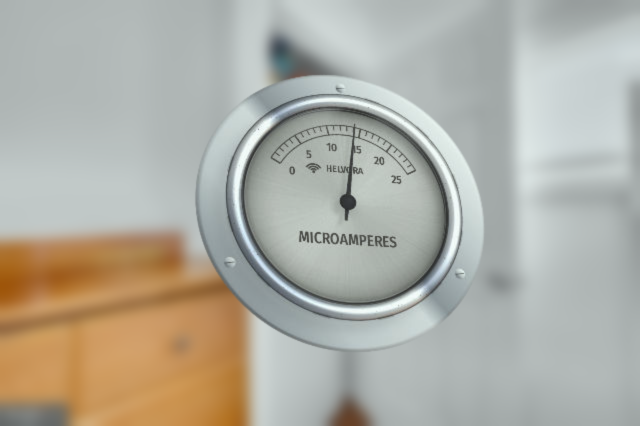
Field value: 14
